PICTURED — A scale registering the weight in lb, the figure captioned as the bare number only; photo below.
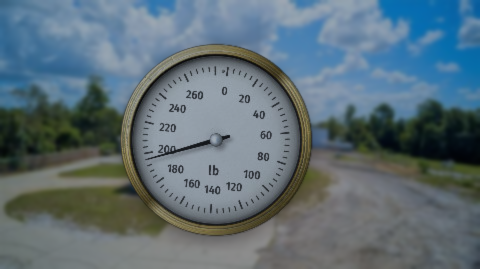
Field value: 196
